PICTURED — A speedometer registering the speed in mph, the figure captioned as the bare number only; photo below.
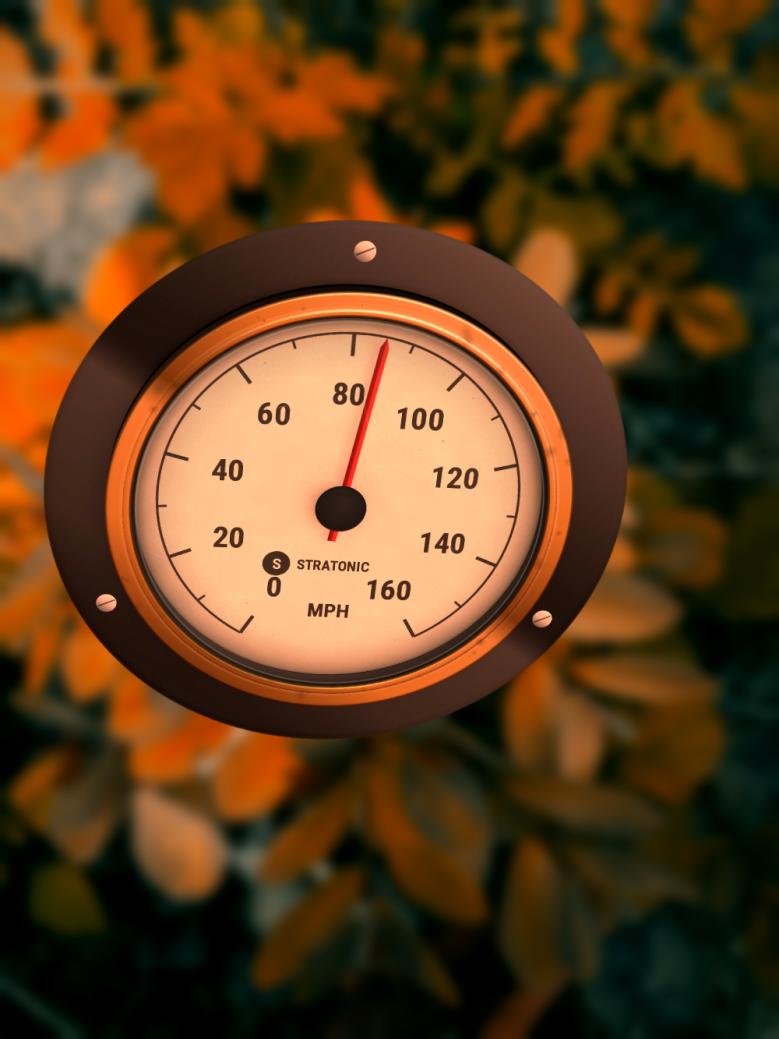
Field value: 85
